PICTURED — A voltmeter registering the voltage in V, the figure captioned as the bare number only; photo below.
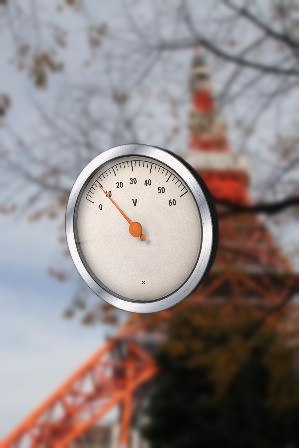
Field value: 10
